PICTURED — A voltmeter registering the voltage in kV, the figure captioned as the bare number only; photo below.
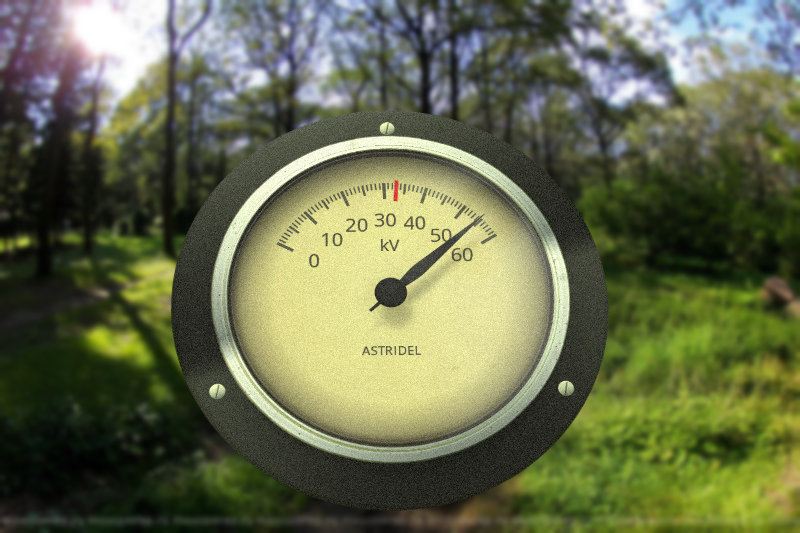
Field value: 55
